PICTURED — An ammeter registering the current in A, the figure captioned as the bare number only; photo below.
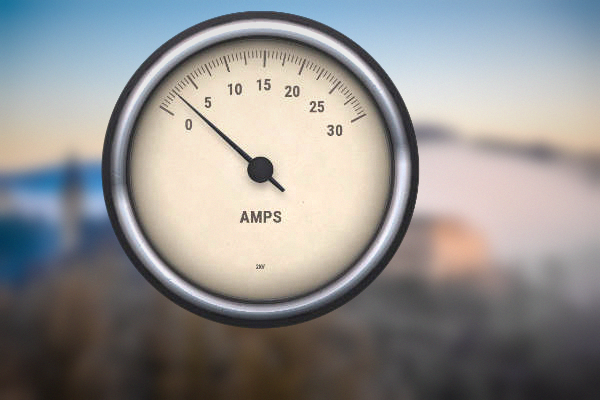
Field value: 2.5
